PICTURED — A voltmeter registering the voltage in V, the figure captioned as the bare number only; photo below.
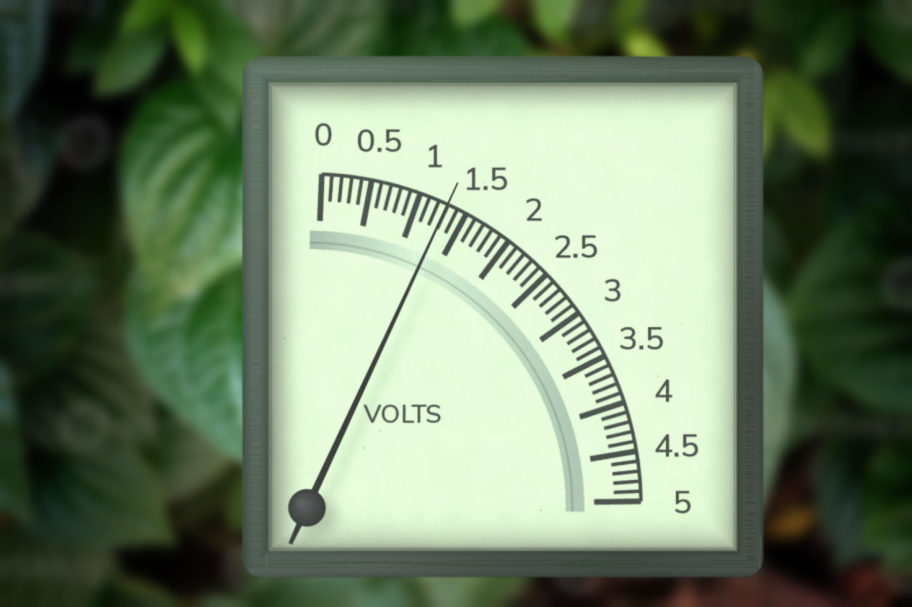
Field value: 1.3
